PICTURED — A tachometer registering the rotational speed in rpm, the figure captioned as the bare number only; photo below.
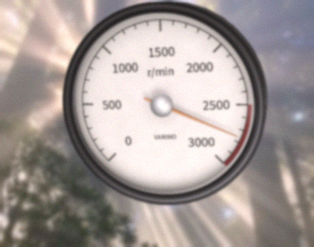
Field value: 2750
